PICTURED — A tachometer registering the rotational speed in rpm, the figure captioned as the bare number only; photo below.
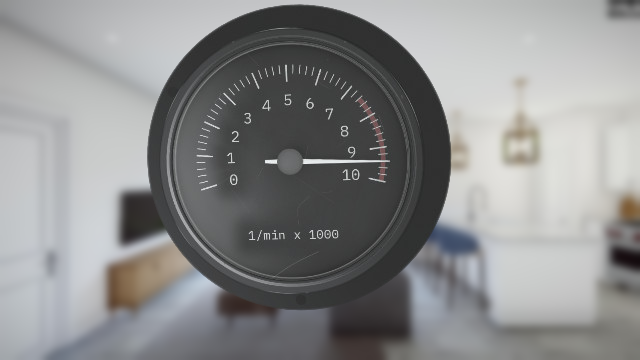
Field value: 9400
